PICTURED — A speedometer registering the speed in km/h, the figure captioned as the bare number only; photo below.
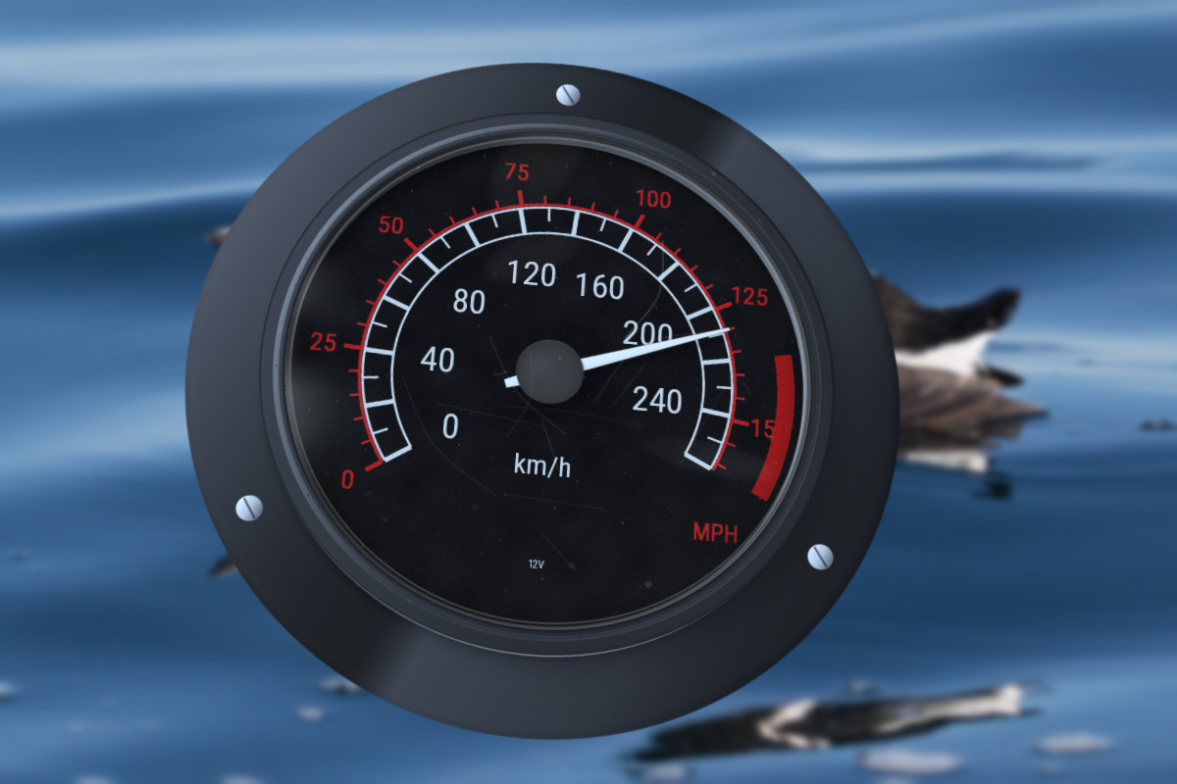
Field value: 210
